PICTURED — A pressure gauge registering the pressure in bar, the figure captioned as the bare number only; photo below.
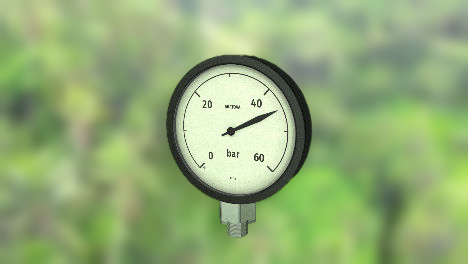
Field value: 45
